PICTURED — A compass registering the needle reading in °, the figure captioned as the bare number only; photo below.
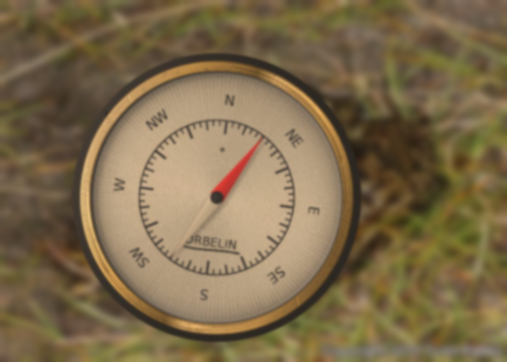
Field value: 30
